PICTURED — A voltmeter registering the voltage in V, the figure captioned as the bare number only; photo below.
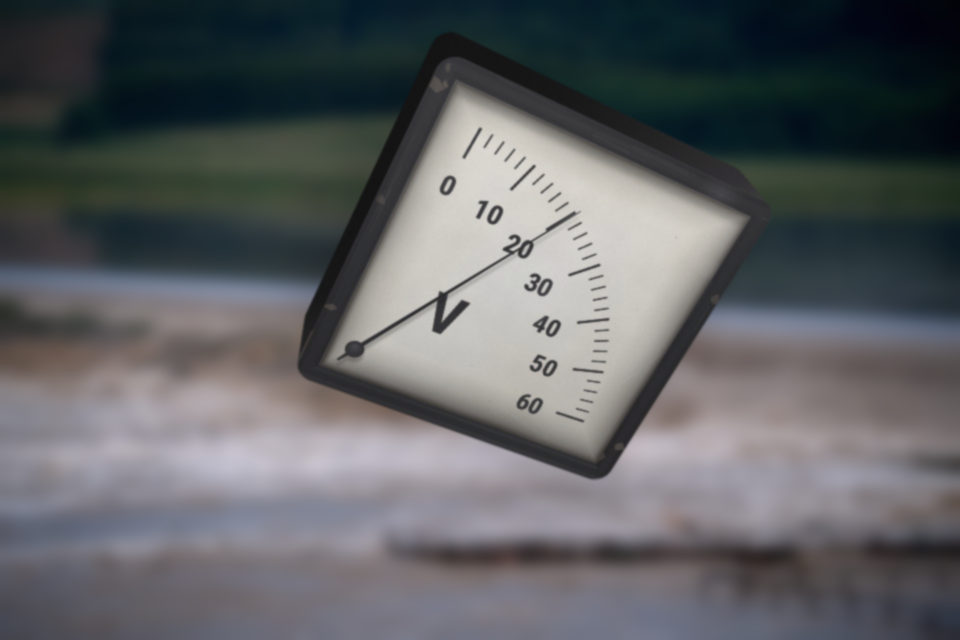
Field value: 20
